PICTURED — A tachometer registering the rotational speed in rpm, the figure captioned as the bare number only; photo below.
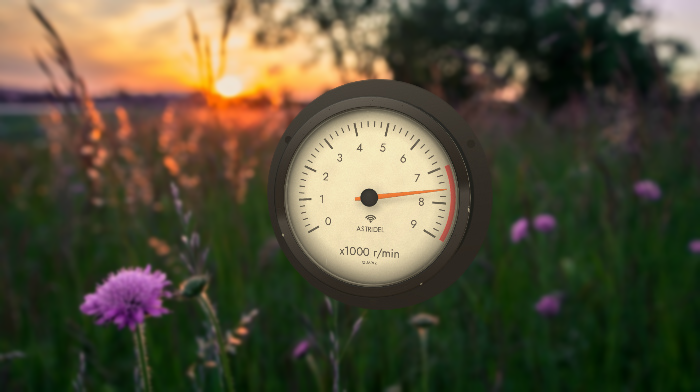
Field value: 7600
